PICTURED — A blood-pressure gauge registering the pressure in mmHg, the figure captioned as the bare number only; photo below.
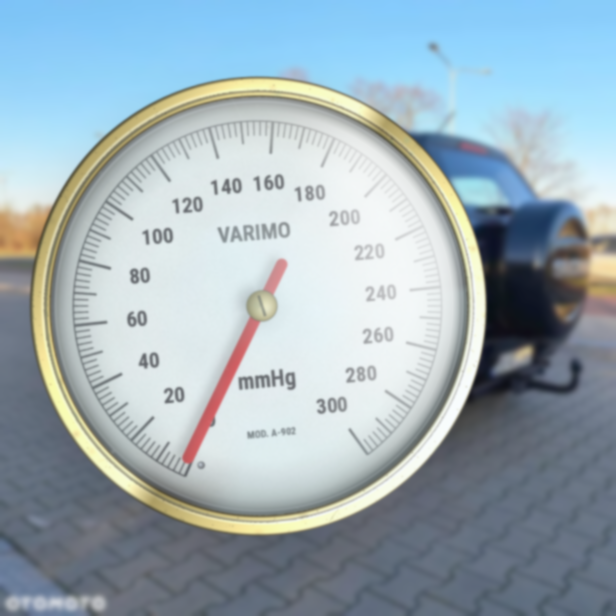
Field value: 2
